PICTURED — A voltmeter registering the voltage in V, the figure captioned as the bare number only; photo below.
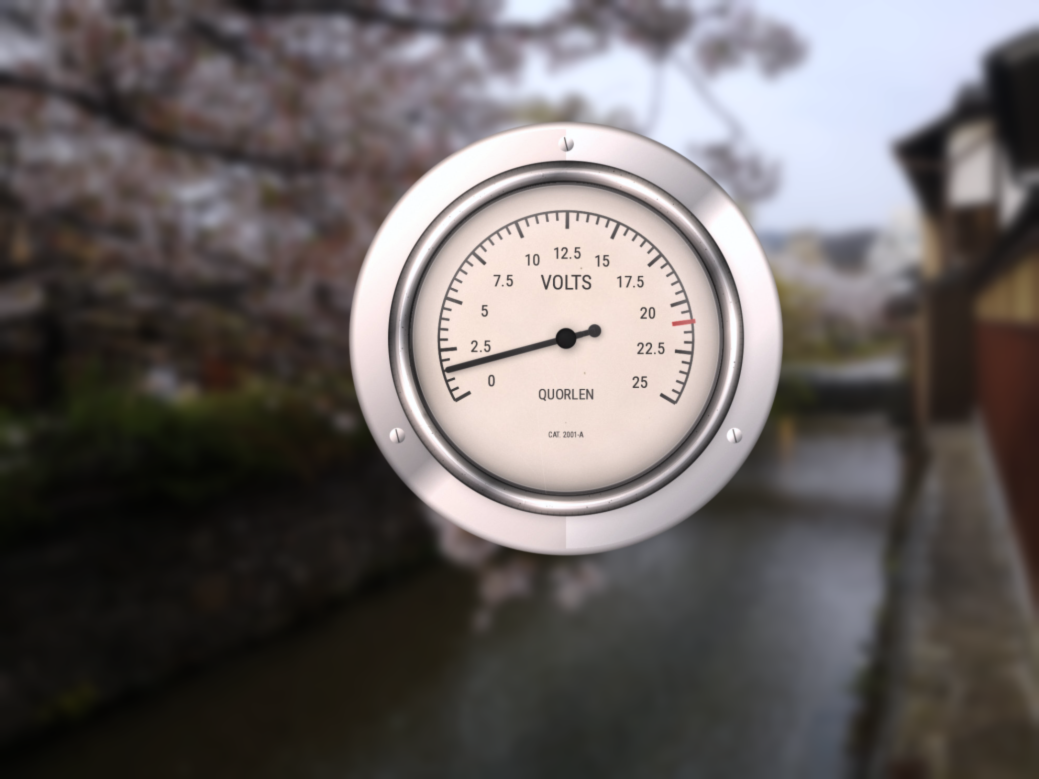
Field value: 1.5
